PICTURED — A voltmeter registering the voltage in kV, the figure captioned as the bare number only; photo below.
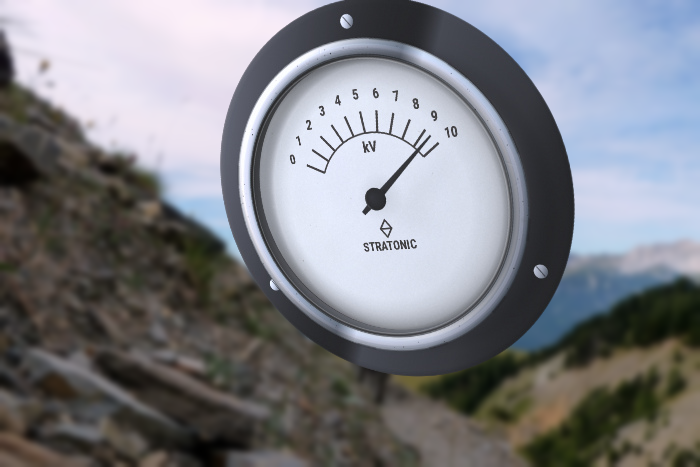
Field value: 9.5
